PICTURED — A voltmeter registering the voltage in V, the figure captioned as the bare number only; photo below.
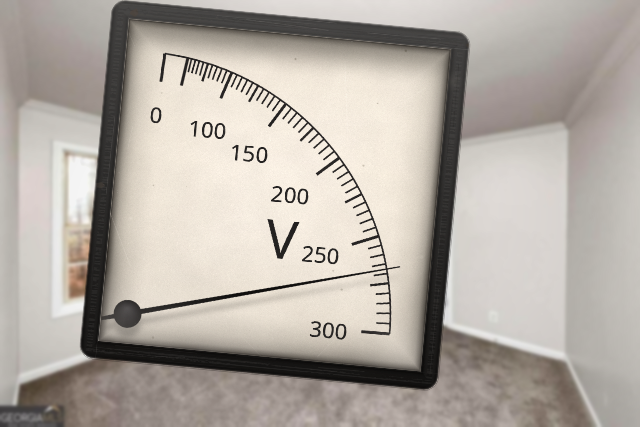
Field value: 267.5
